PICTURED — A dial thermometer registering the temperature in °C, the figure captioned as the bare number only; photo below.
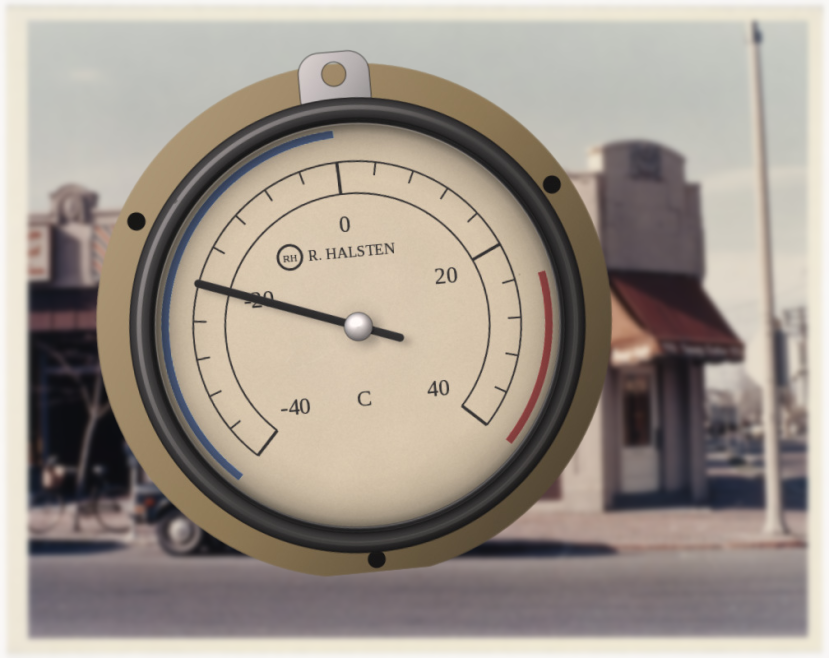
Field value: -20
